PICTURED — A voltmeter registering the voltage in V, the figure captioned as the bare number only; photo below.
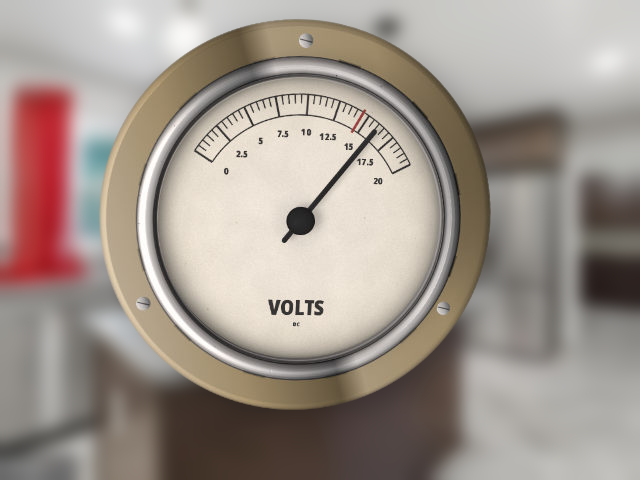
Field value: 16
